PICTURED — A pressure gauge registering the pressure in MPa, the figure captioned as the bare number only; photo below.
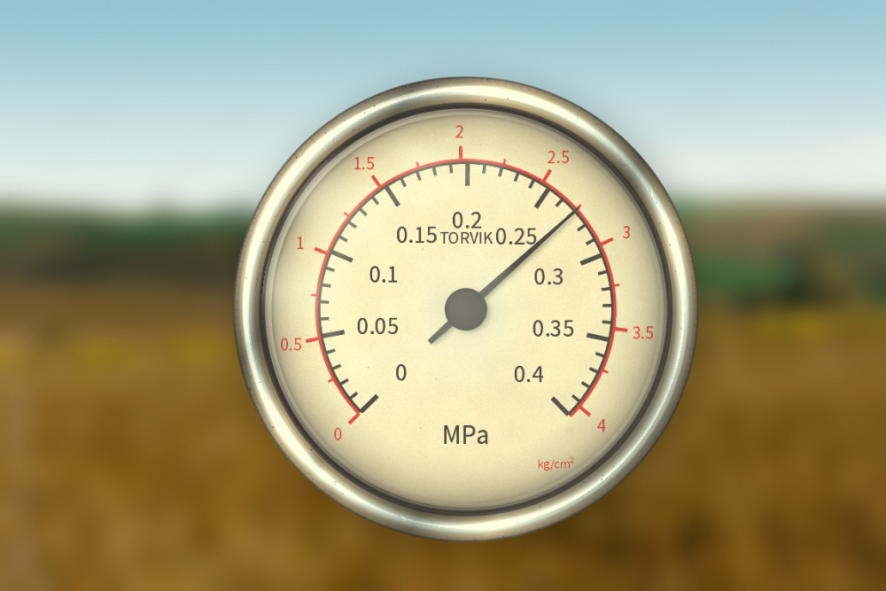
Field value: 0.27
